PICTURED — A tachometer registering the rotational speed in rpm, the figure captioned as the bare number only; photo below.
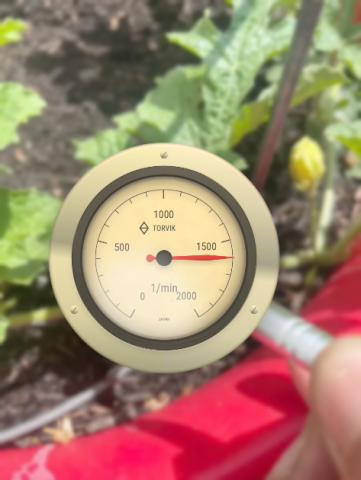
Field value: 1600
